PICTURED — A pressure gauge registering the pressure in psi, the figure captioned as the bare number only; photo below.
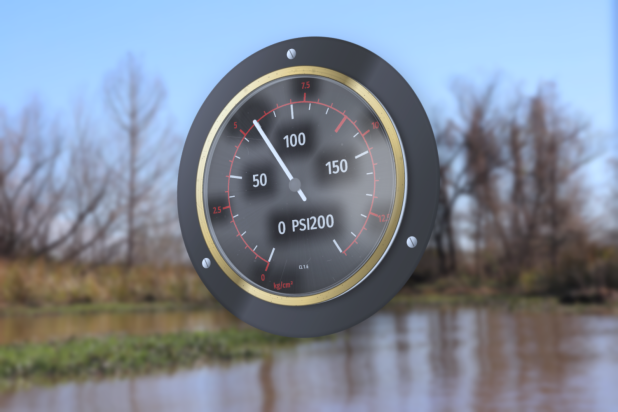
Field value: 80
